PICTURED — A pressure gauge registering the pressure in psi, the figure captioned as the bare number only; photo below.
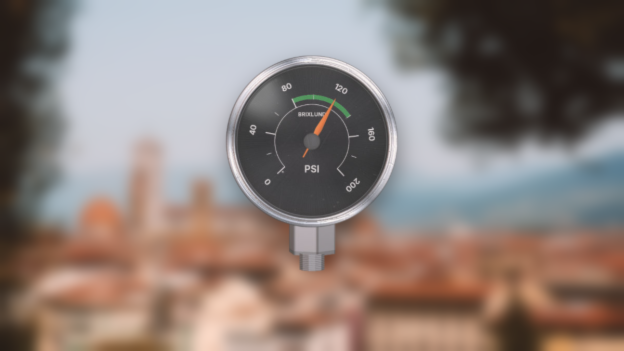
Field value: 120
